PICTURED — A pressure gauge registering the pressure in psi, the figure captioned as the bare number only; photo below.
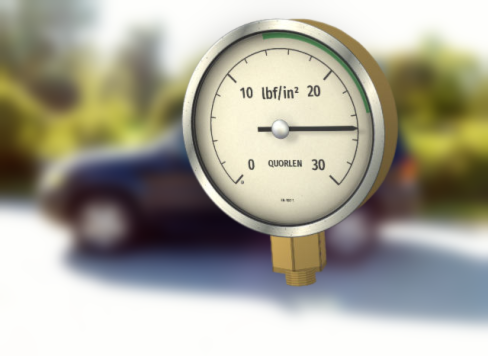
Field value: 25
